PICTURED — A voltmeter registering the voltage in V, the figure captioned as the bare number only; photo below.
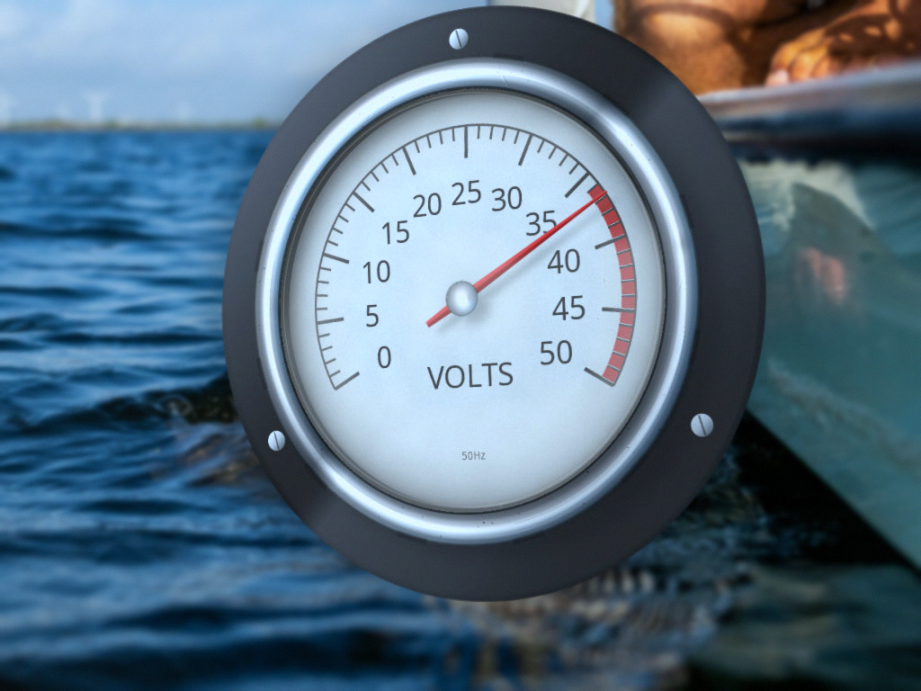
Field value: 37
